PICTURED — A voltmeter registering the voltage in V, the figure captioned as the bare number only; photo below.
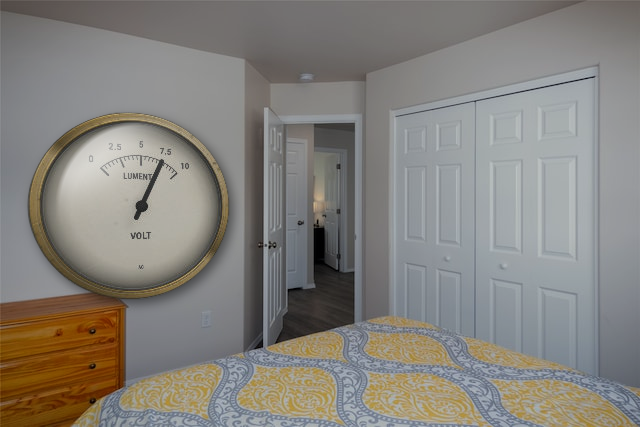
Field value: 7.5
